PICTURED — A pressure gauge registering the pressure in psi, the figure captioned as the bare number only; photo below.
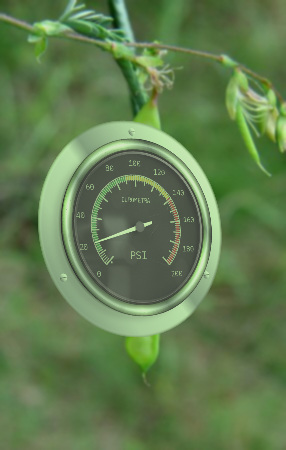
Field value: 20
